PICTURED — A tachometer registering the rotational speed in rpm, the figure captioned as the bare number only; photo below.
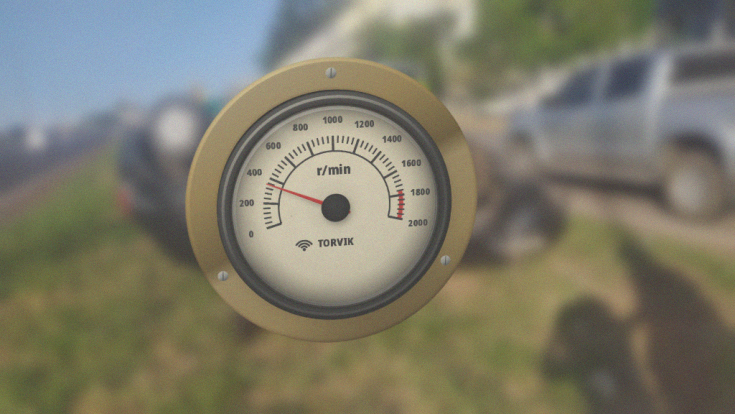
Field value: 360
